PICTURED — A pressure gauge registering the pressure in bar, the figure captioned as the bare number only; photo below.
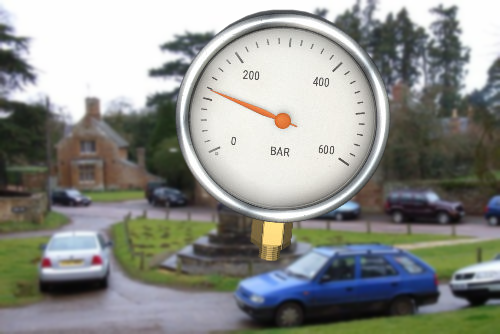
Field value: 120
